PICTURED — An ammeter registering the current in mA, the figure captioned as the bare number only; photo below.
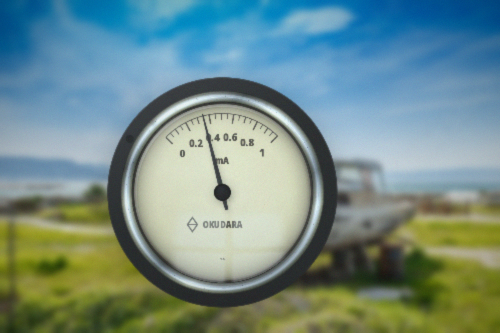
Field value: 0.35
